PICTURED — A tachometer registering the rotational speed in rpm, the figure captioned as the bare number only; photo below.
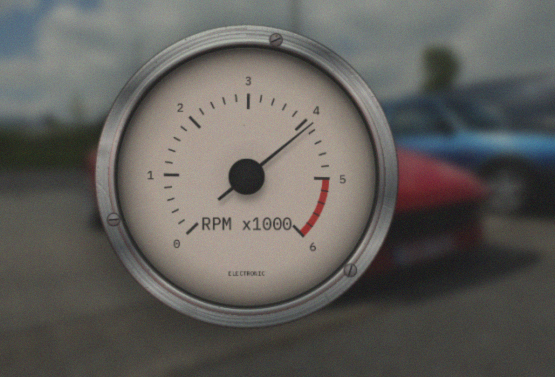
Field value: 4100
